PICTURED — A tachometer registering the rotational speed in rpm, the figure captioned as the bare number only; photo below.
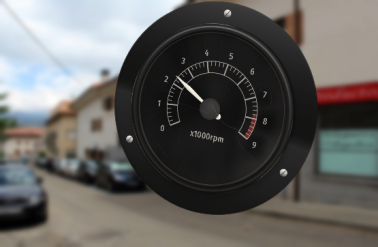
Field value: 2400
